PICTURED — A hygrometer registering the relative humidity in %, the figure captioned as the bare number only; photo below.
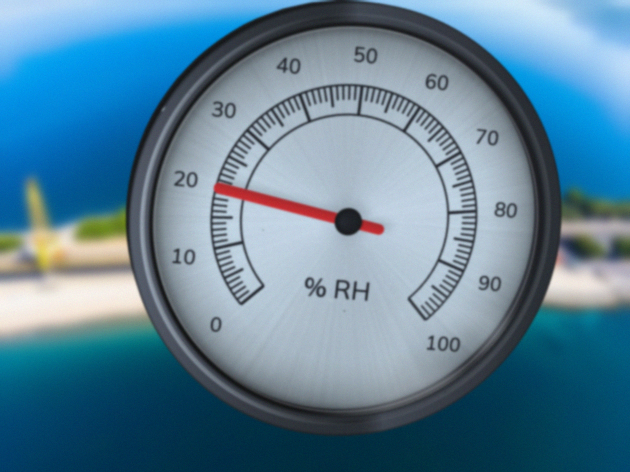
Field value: 20
